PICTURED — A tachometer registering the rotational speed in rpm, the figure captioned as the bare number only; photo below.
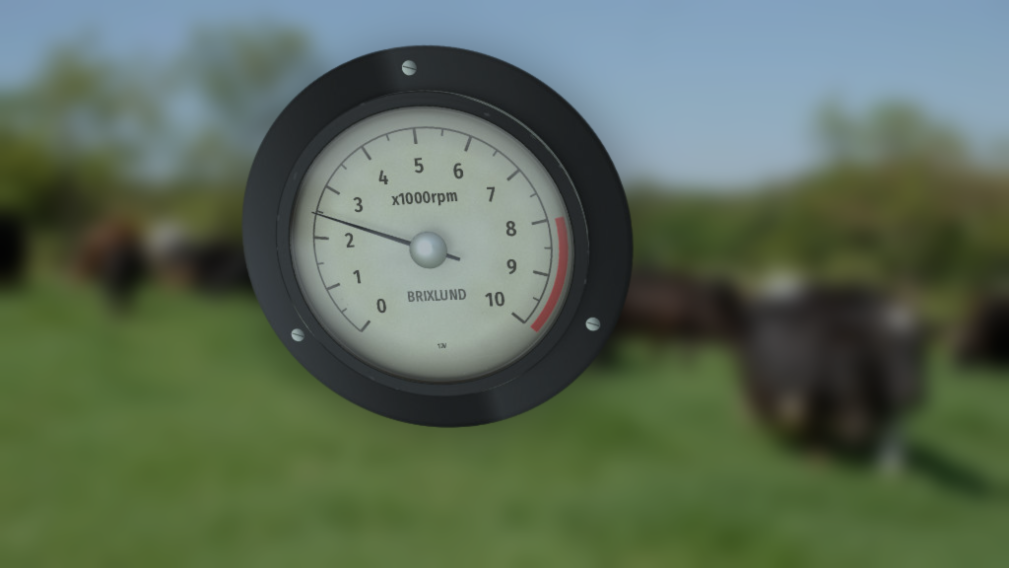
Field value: 2500
